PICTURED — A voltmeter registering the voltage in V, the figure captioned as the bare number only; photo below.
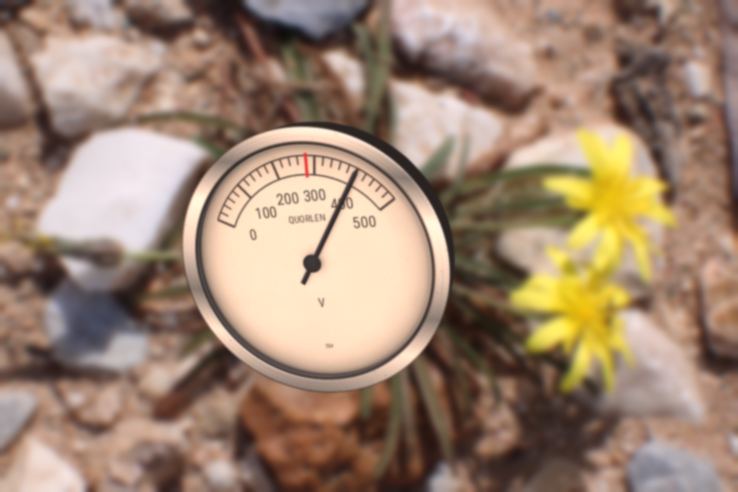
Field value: 400
